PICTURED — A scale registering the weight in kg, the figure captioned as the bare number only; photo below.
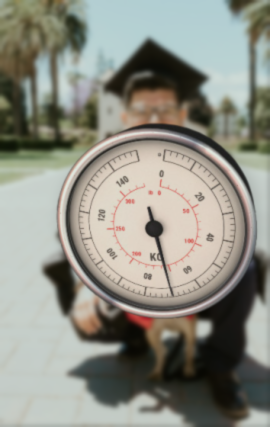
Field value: 70
